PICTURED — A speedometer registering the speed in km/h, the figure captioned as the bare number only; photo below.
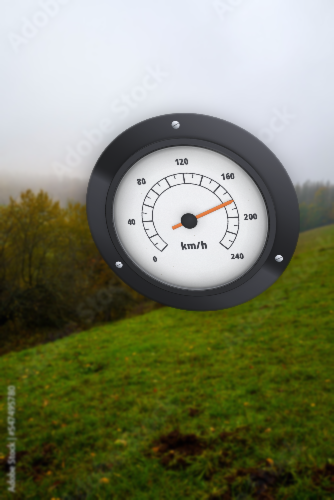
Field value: 180
